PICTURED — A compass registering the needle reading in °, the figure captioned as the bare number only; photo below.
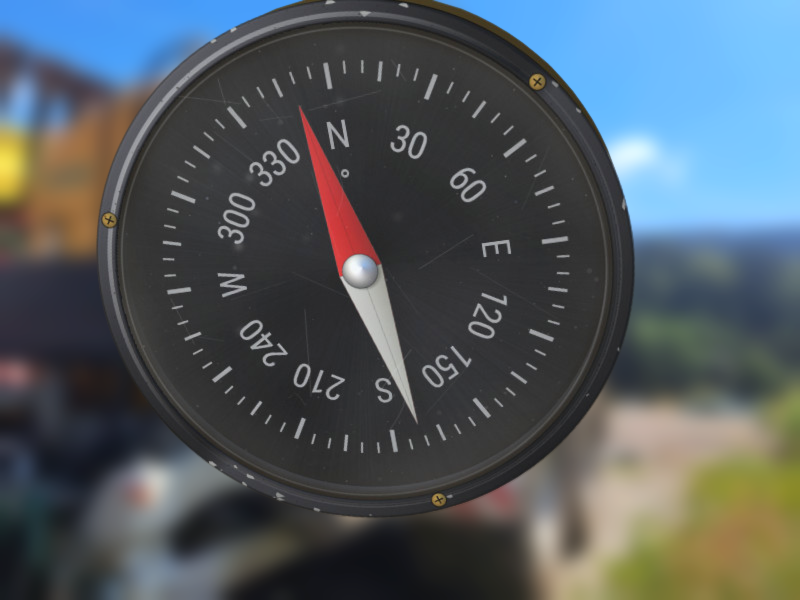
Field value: 350
